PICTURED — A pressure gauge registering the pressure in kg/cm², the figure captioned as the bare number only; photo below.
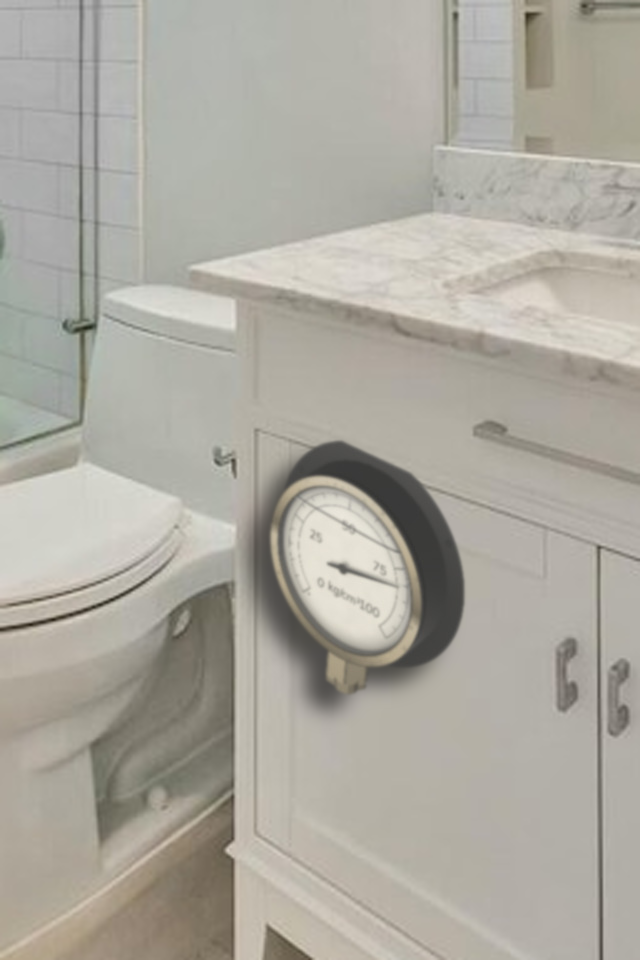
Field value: 80
